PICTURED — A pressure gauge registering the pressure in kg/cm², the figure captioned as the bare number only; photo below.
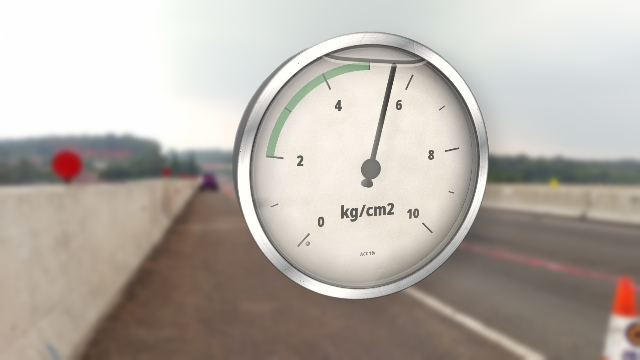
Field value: 5.5
